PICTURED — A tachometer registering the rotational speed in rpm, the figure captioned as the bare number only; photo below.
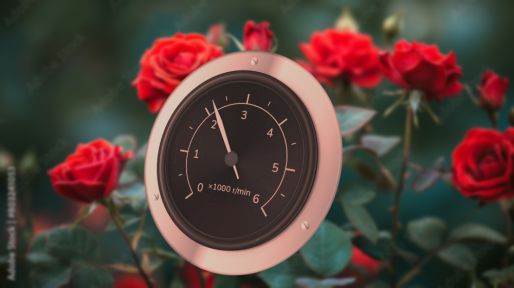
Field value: 2250
